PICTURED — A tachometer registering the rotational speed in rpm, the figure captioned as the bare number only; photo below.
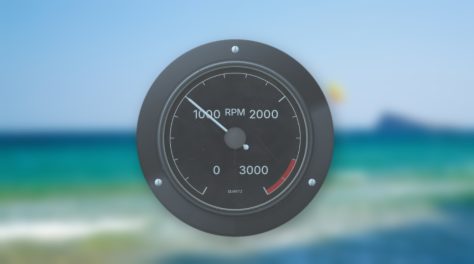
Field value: 1000
